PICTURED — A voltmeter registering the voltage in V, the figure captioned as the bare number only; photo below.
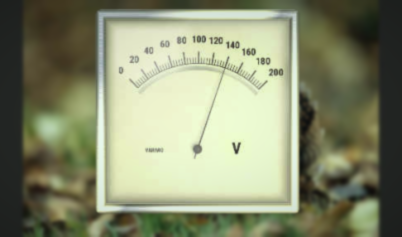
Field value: 140
